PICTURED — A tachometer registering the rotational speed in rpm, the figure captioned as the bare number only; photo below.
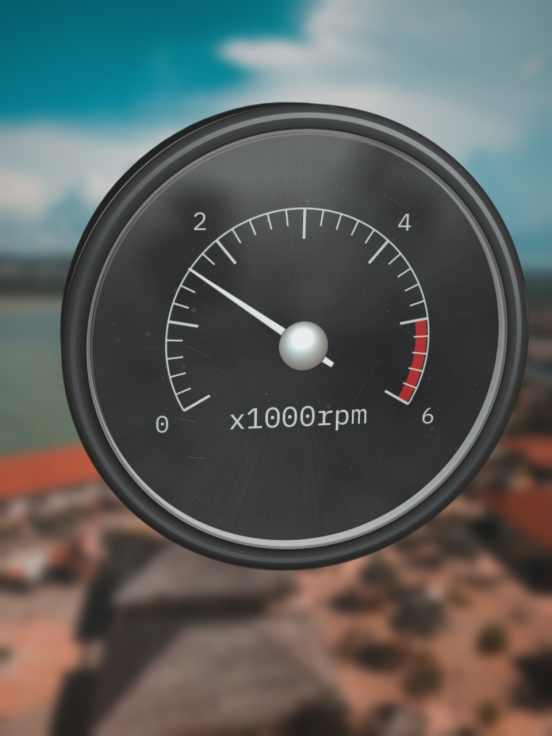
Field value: 1600
